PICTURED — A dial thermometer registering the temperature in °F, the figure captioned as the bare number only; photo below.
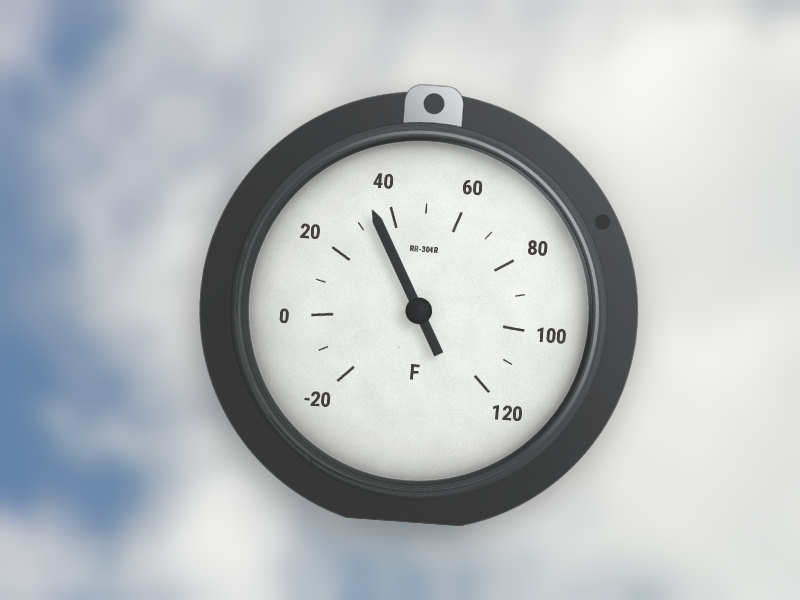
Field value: 35
